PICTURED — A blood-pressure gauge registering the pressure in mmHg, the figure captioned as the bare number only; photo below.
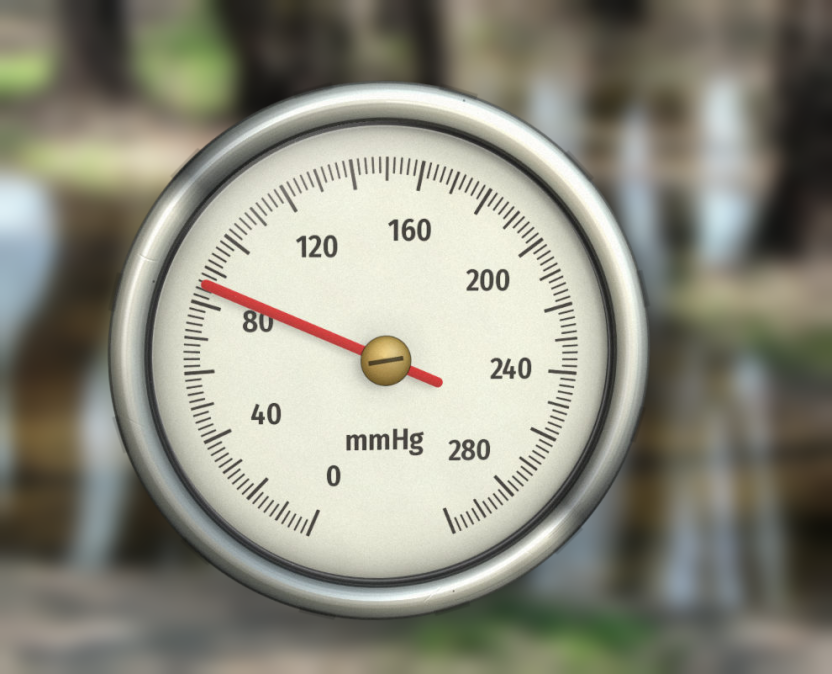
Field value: 86
